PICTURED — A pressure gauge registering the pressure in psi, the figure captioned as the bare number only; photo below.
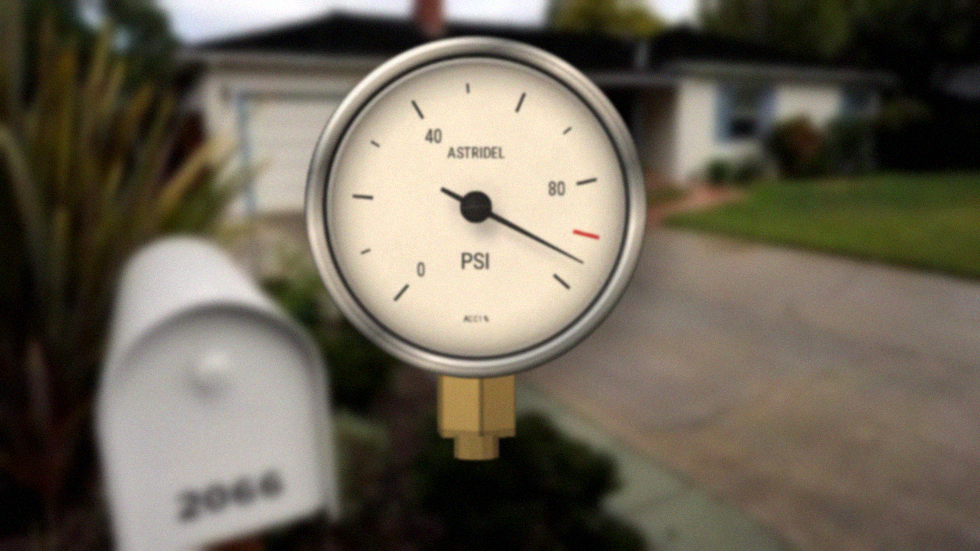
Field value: 95
